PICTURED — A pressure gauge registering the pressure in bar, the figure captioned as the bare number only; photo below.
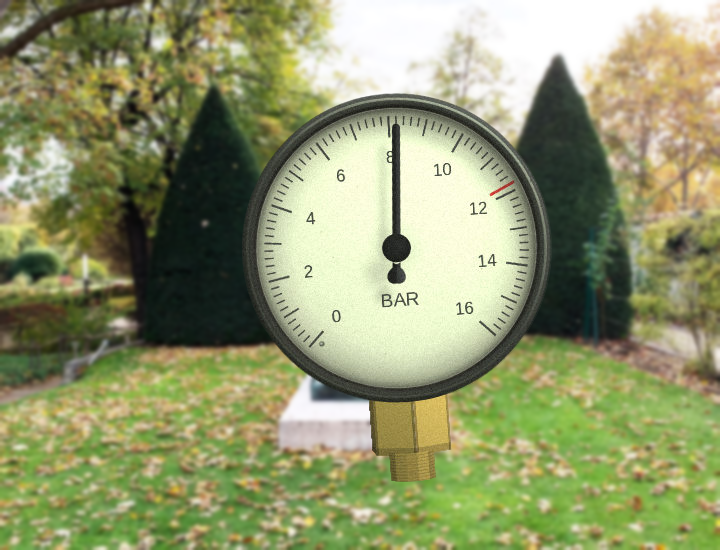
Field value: 8.2
